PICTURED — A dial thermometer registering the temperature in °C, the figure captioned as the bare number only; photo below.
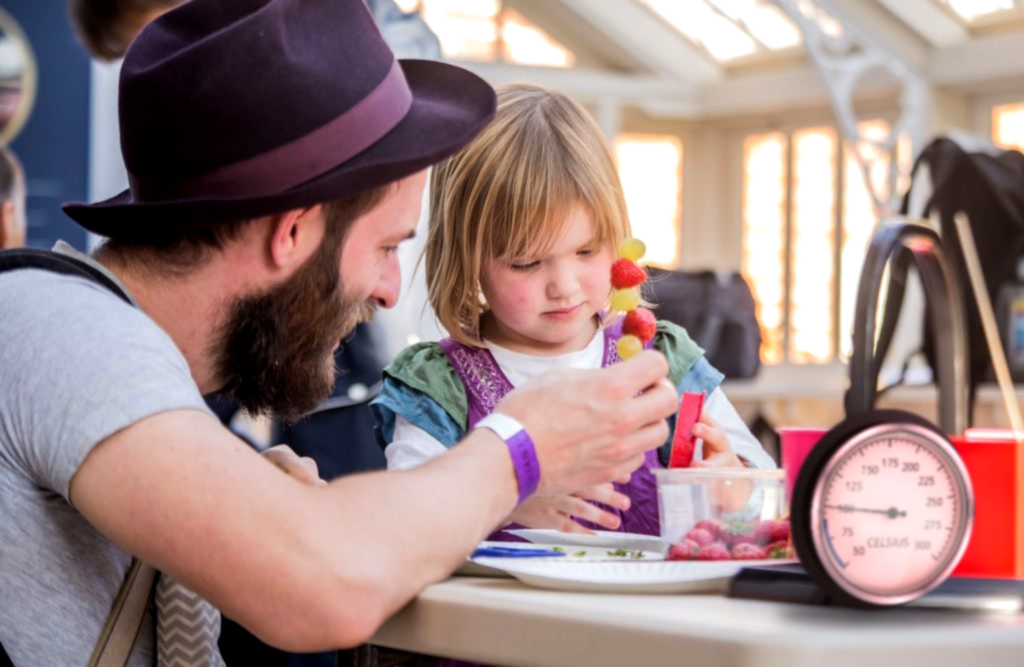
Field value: 100
